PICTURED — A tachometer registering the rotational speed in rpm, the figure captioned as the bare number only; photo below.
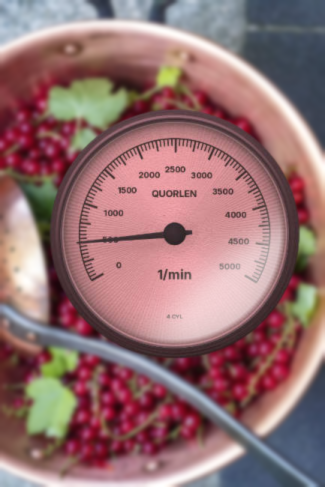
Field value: 500
